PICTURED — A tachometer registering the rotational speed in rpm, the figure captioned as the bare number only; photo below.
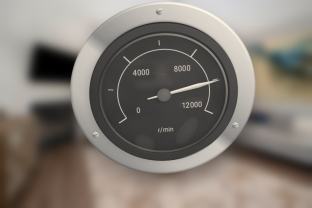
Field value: 10000
